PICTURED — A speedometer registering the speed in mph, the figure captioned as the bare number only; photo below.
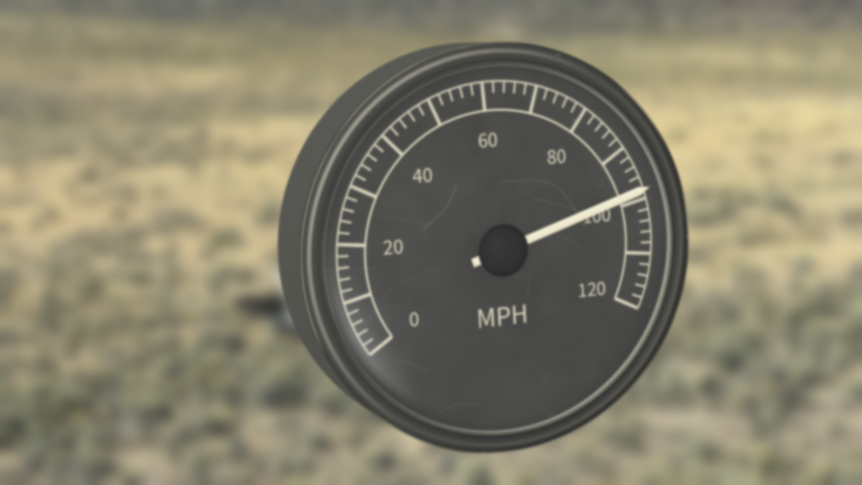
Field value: 98
